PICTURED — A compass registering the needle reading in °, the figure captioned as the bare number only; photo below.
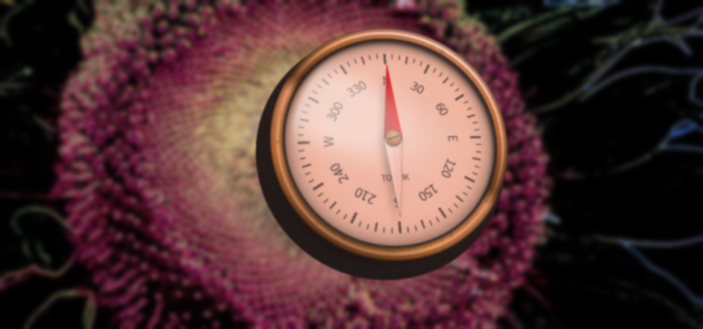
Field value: 0
